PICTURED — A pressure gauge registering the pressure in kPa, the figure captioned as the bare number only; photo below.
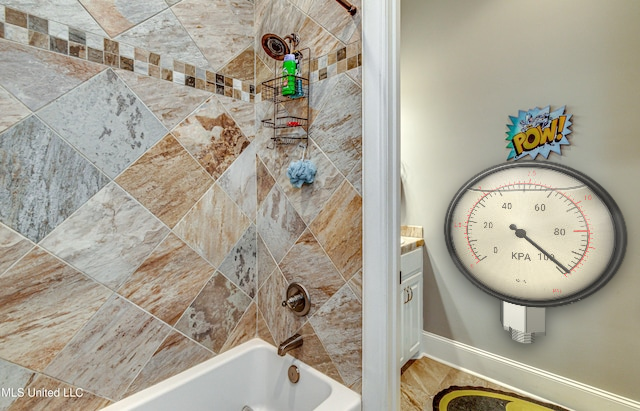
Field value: 98
